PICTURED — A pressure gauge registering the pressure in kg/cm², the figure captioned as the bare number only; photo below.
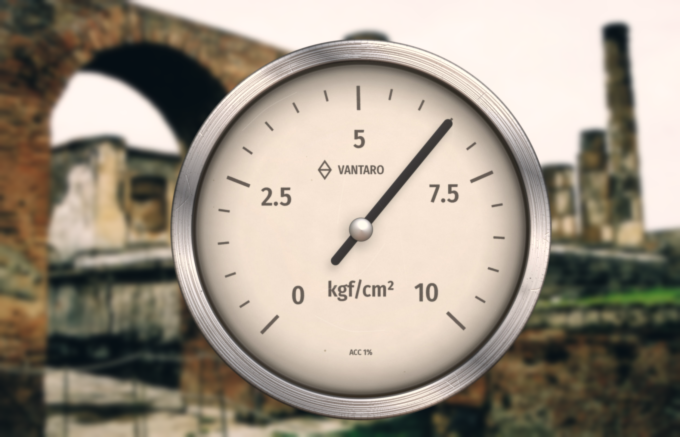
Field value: 6.5
